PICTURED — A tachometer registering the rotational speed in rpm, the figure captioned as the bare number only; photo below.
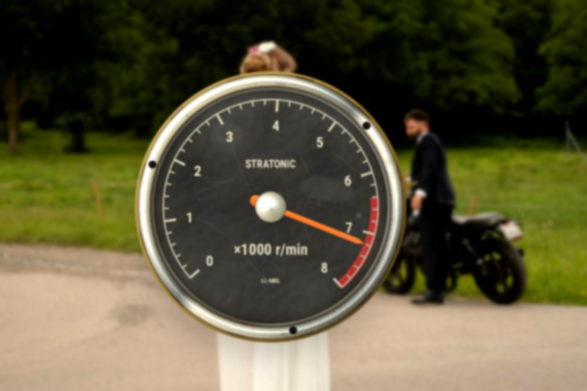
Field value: 7200
